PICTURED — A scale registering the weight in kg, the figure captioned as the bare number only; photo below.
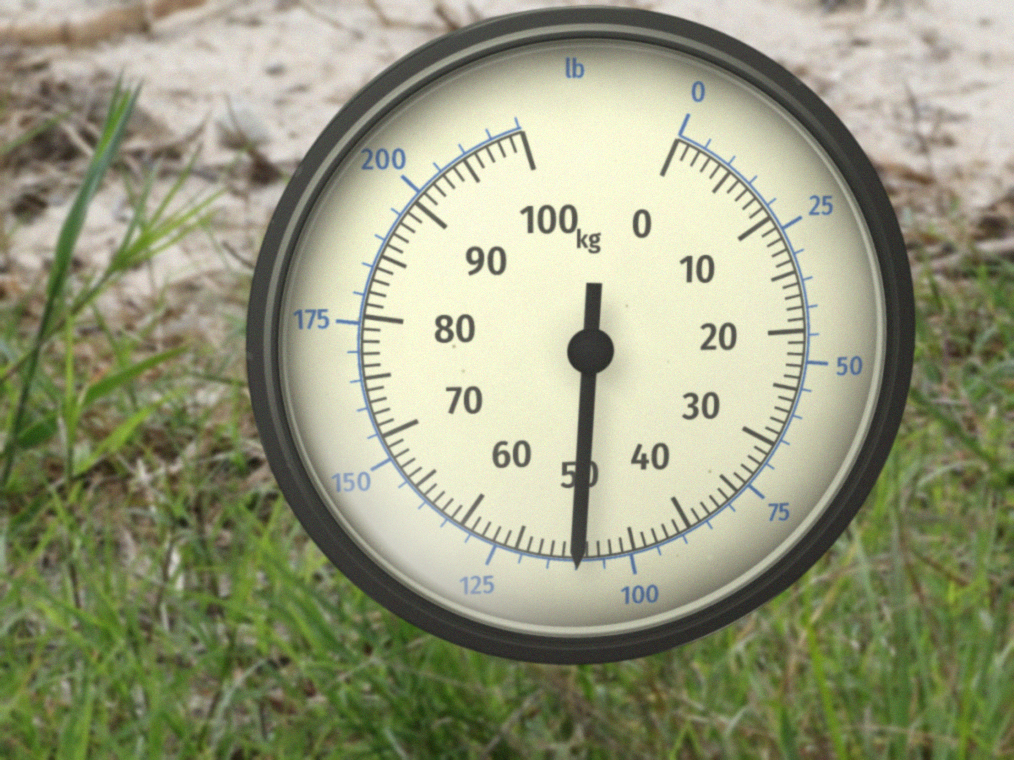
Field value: 50
